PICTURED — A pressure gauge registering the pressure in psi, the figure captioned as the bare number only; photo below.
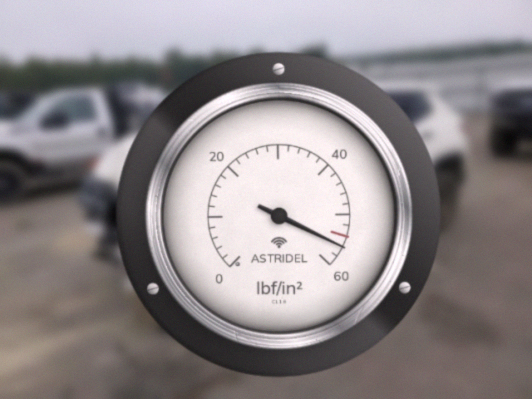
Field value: 56
